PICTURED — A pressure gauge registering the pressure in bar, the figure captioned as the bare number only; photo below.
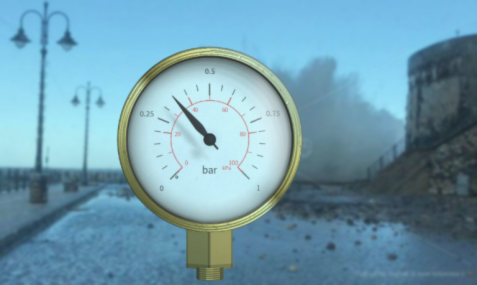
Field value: 0.35
